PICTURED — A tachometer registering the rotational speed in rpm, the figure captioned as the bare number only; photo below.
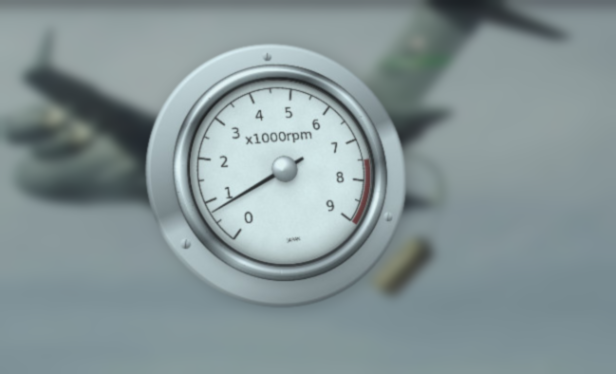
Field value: 750
